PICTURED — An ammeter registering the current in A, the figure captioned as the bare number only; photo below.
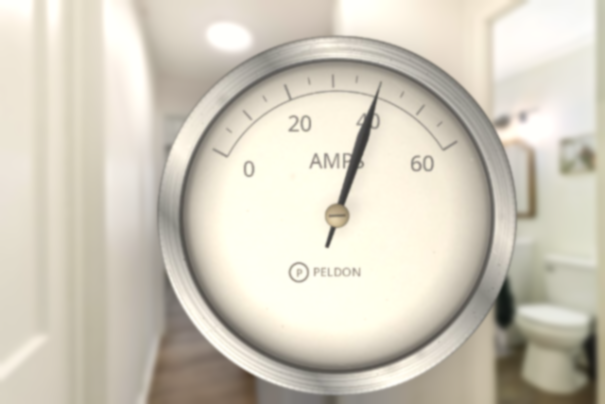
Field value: 40
